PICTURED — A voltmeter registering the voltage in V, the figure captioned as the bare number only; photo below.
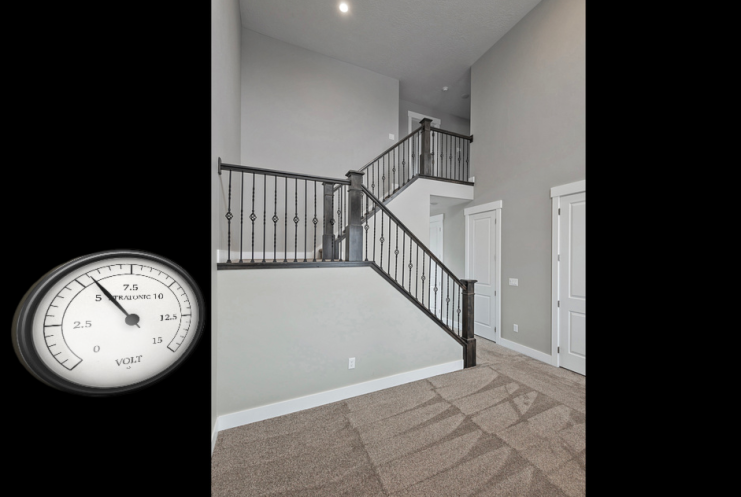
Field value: 5.5
